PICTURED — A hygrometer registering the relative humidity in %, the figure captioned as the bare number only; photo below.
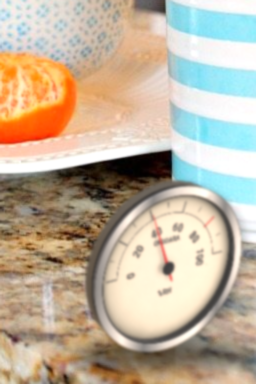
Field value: 40
